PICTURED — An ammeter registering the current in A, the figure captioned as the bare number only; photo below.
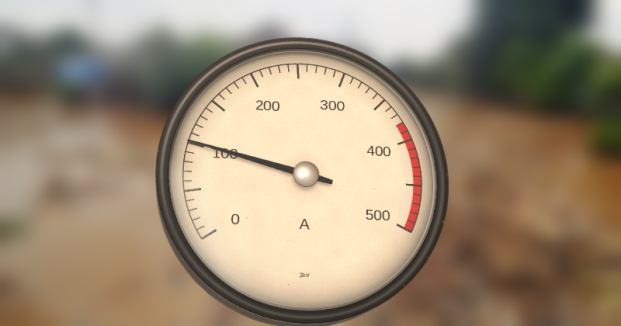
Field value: 100
